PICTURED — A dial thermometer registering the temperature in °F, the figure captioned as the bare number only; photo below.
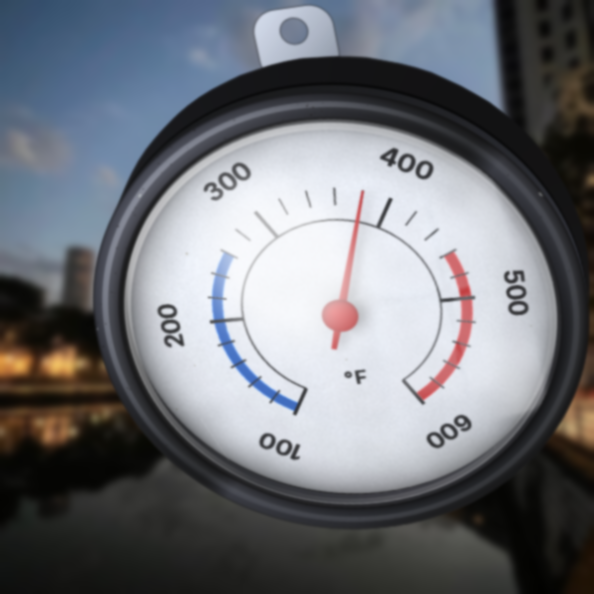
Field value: 380
